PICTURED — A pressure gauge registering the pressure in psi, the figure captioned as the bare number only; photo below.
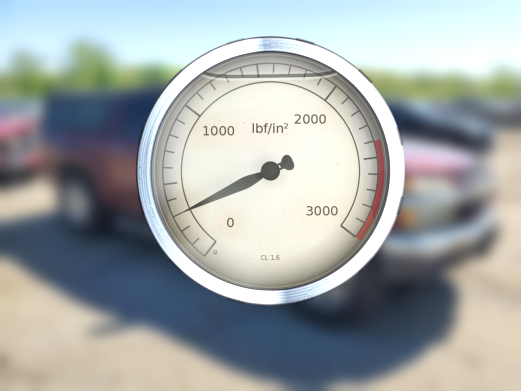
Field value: 300
